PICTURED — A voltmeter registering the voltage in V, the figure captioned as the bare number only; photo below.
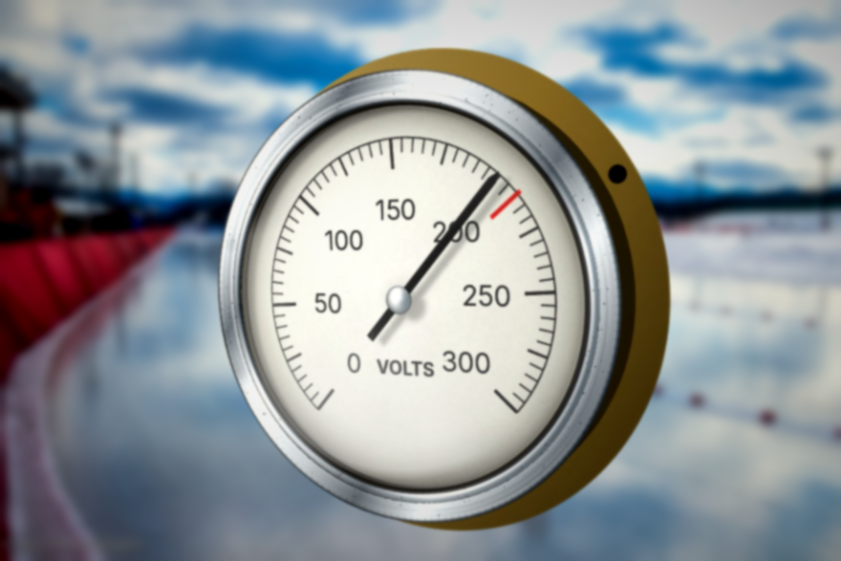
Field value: 200
